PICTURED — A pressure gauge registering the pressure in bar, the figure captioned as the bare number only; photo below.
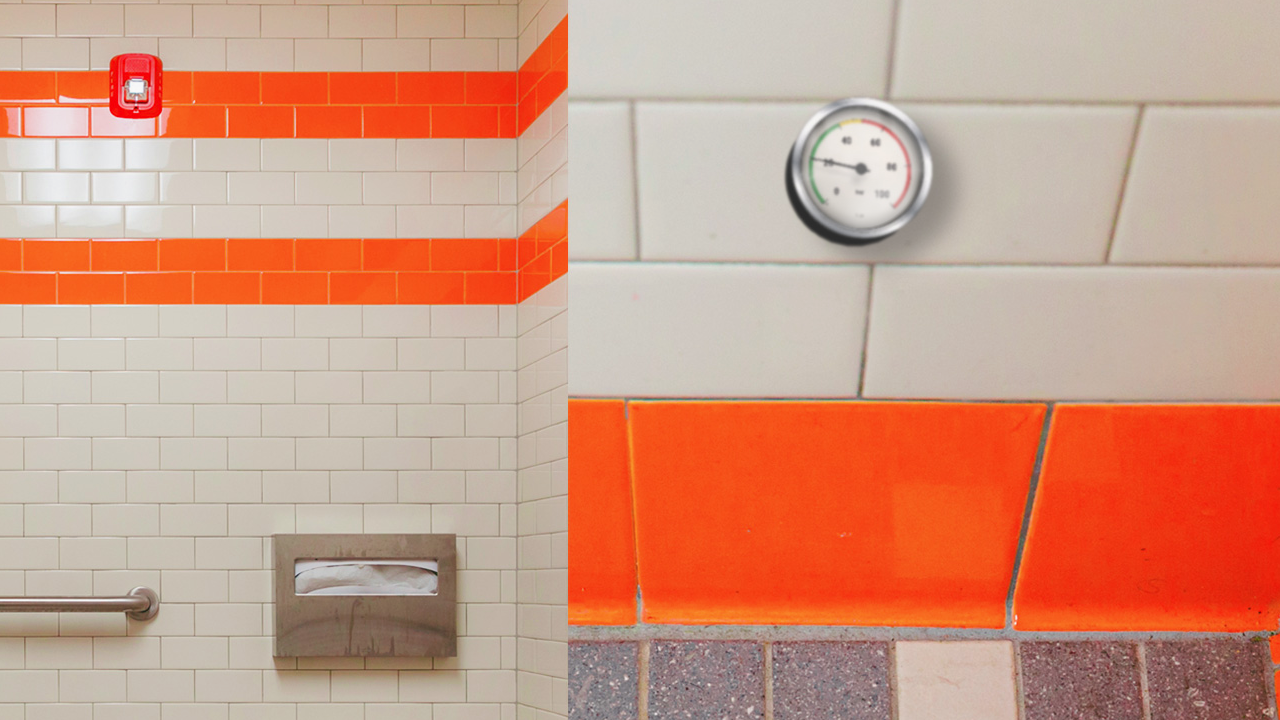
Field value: 20
